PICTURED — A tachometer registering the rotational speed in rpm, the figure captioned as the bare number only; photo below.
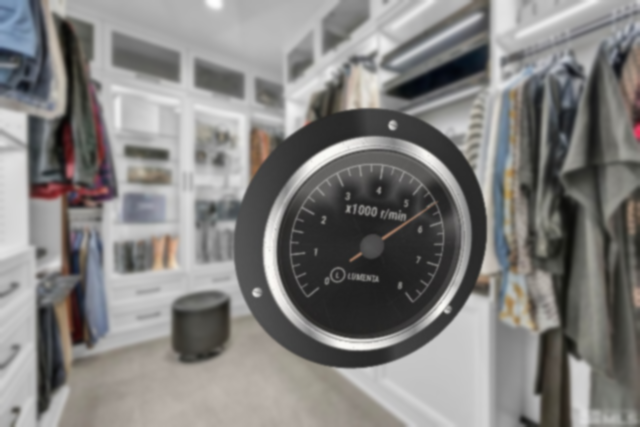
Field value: 5500
